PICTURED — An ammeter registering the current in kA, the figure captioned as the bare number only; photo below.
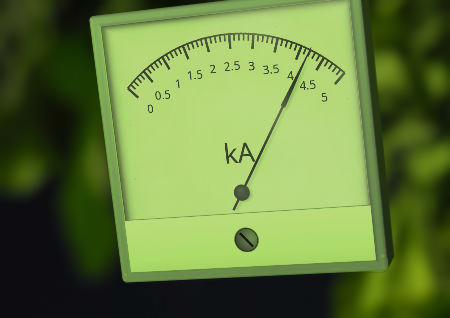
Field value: 4.2
